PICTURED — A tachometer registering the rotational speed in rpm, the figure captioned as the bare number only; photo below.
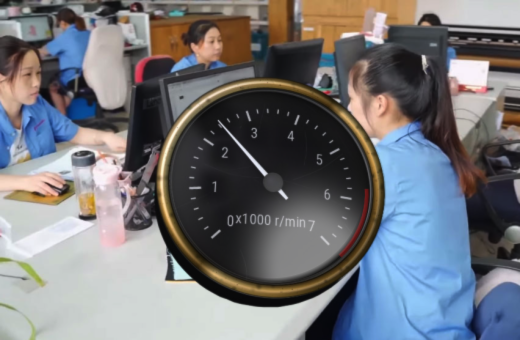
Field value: 2400
